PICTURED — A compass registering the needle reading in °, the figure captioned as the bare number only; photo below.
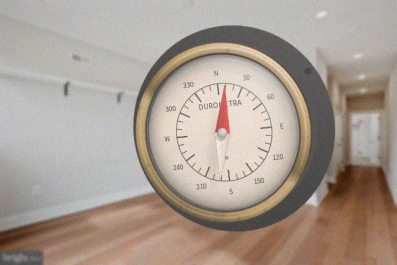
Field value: 10
